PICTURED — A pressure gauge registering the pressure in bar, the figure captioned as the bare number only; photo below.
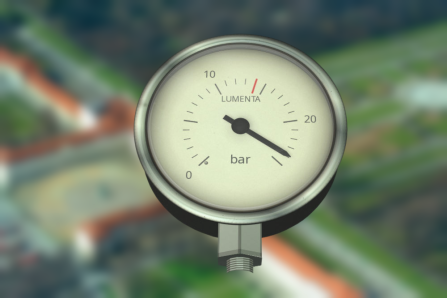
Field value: 24
